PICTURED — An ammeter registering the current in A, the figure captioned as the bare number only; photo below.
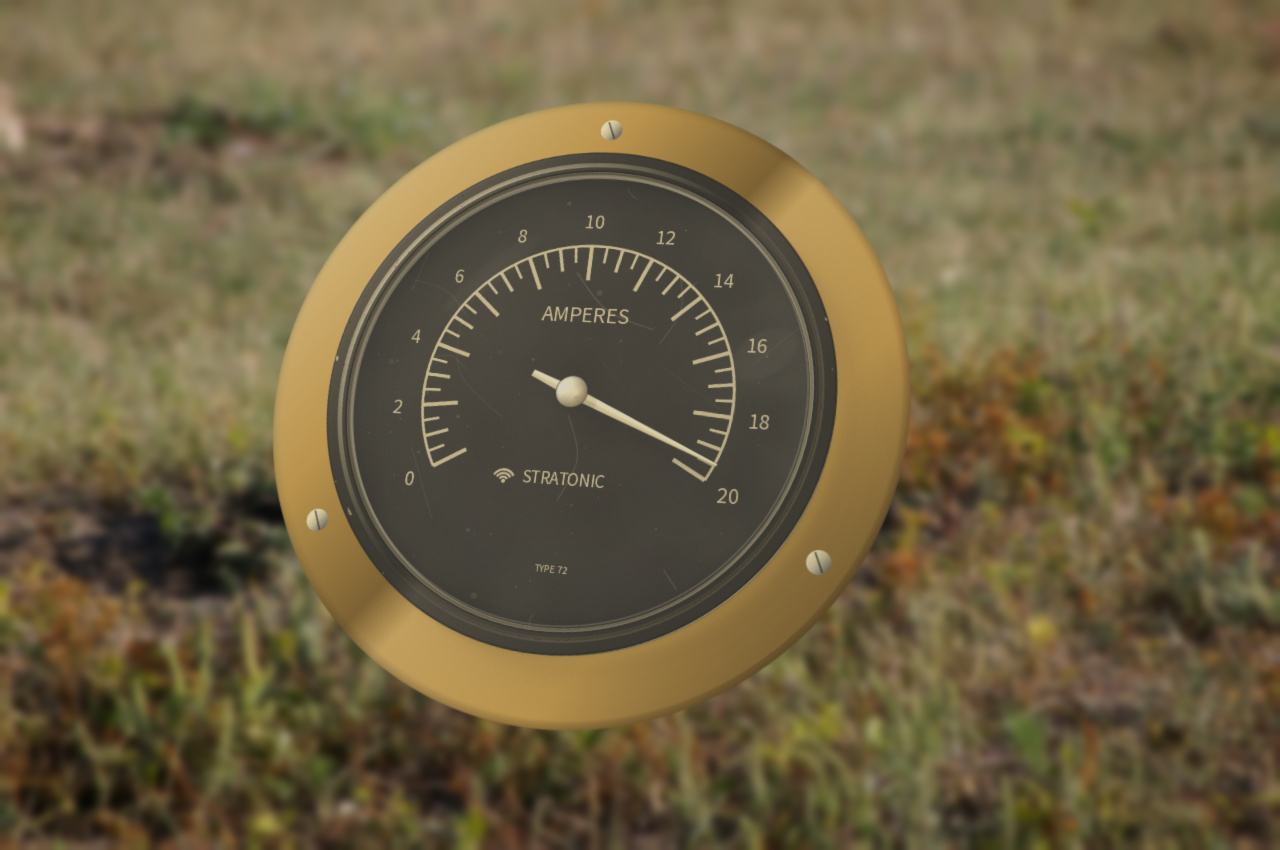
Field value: 19.5
